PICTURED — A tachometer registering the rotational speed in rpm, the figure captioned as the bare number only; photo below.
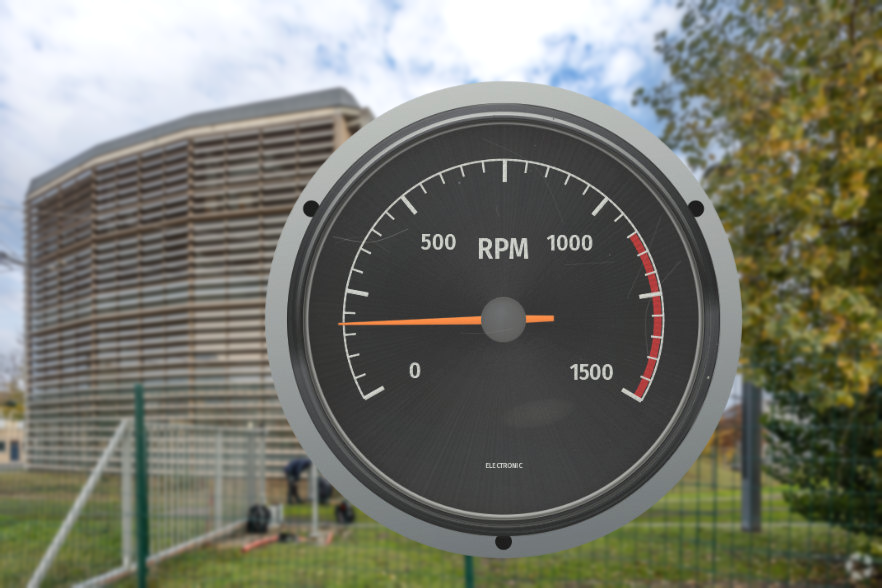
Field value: 175
